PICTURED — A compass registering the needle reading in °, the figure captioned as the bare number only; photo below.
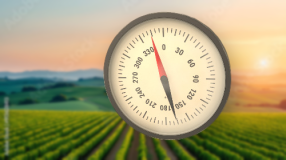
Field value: 345
